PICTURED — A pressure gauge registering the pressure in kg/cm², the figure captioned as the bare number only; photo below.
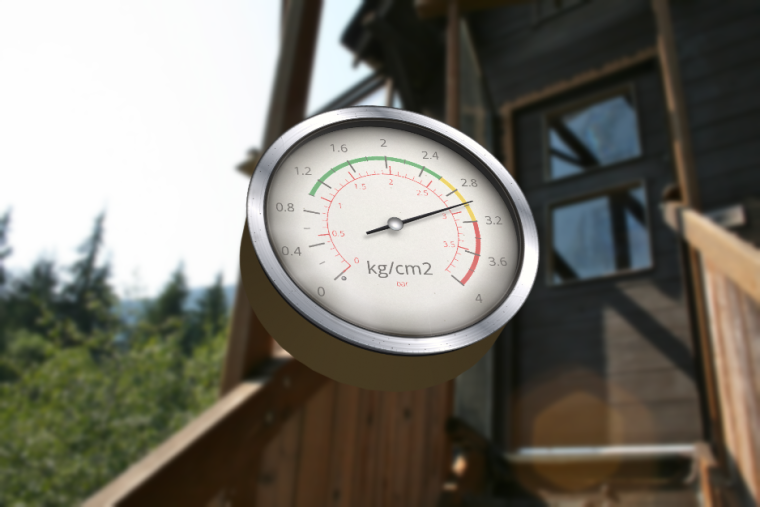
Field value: 3
